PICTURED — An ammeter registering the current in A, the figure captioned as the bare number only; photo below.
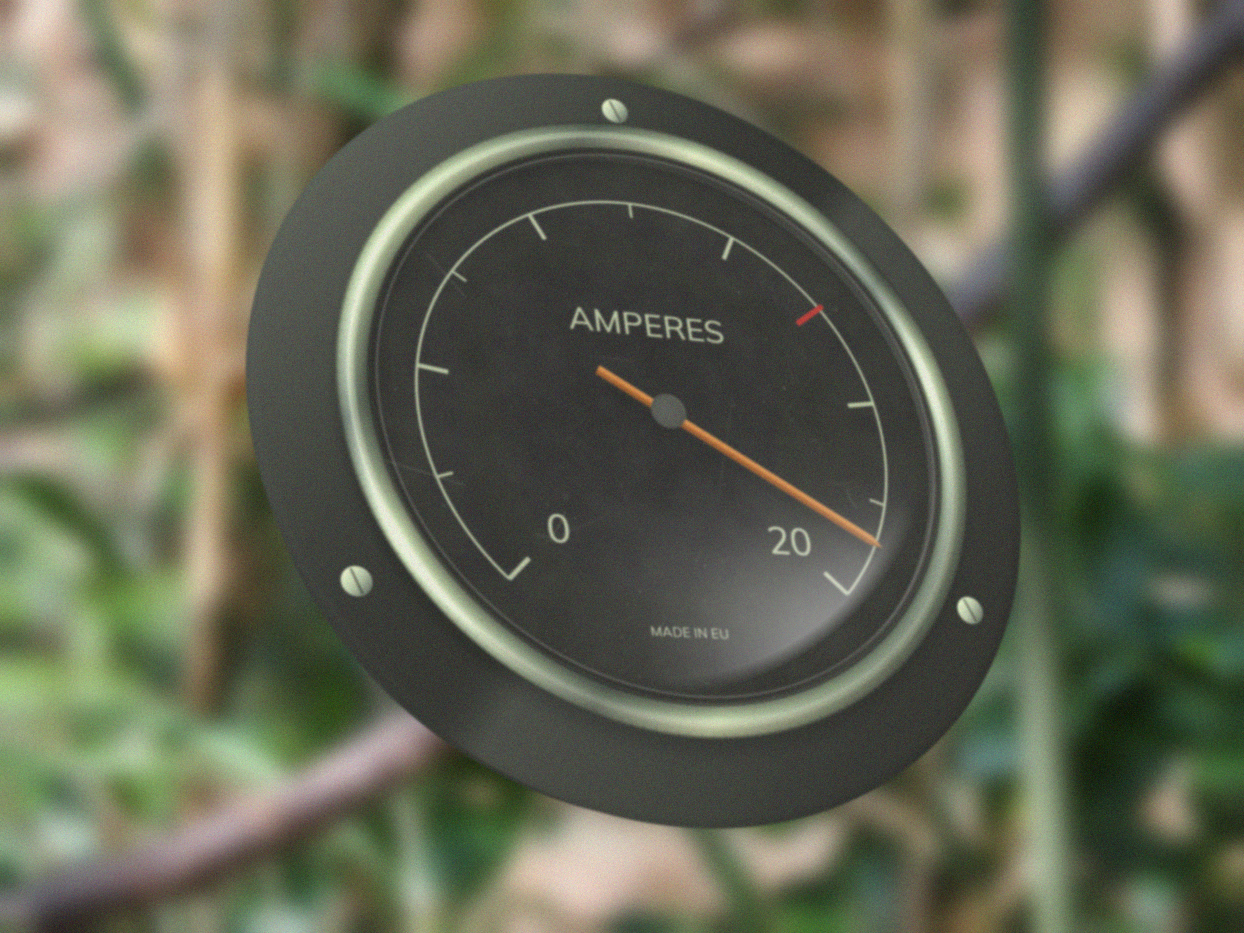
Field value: 19
